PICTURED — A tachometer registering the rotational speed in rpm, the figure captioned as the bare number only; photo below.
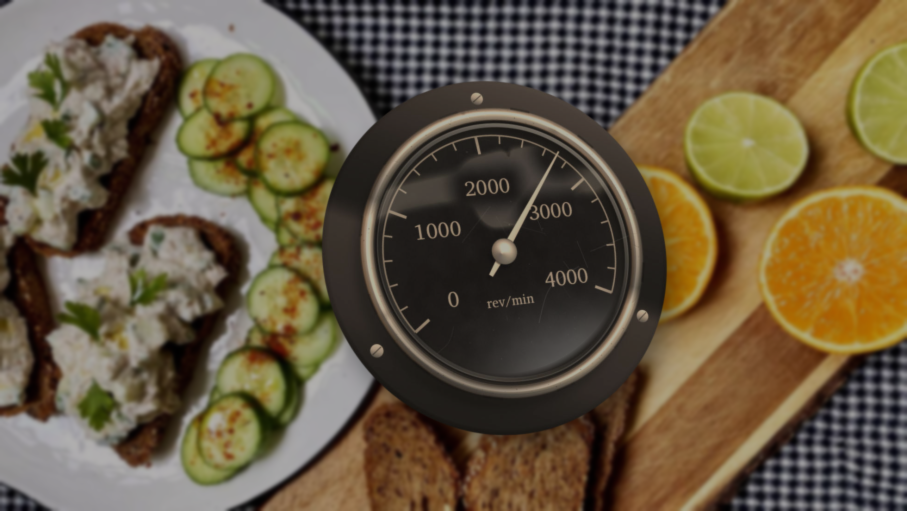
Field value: 2700
